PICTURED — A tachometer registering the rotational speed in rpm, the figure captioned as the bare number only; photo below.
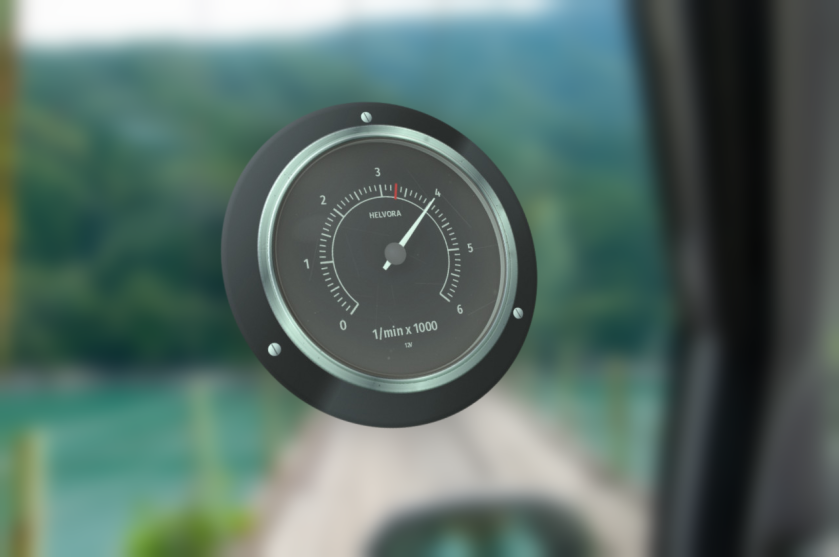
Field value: 4000
